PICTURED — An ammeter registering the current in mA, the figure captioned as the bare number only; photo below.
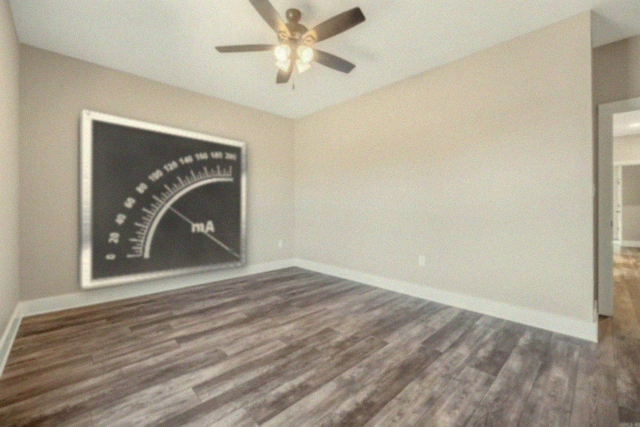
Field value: 80
